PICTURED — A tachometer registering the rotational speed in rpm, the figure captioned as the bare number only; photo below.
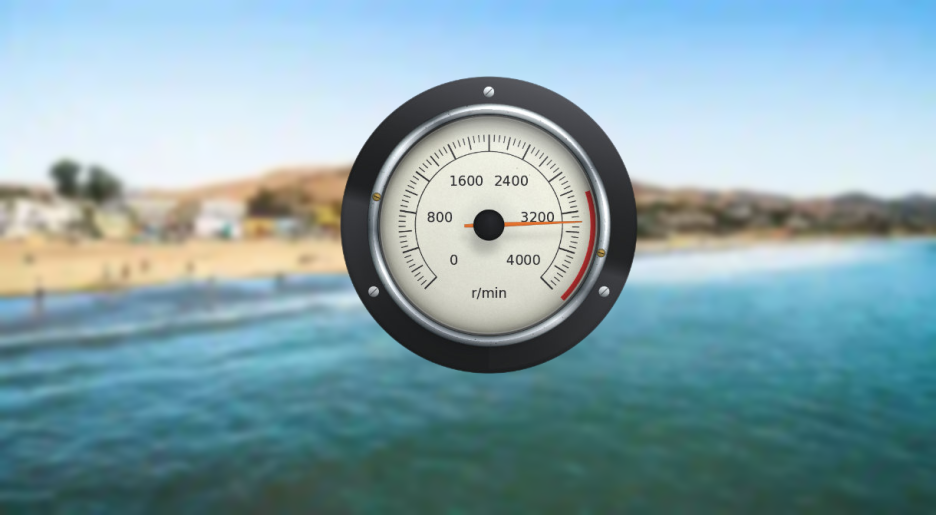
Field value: 3300
